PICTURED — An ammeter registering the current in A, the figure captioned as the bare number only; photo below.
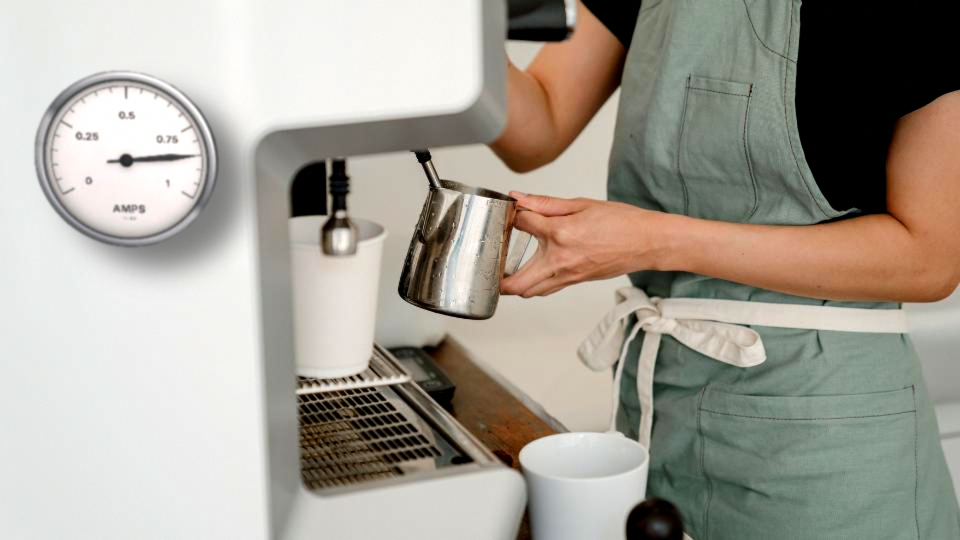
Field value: 0.85
